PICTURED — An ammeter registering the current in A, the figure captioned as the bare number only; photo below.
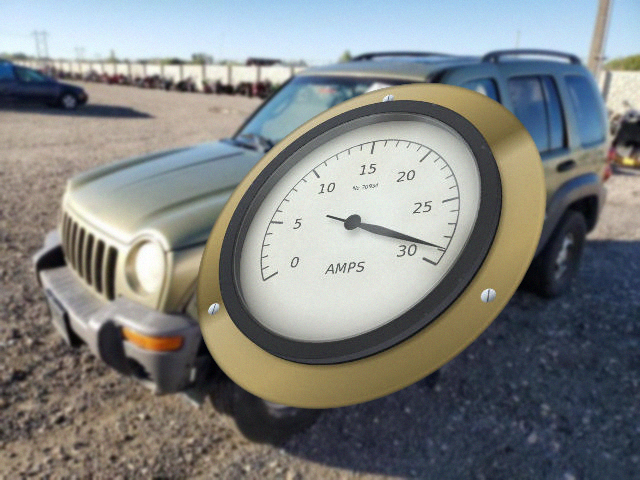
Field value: 29
